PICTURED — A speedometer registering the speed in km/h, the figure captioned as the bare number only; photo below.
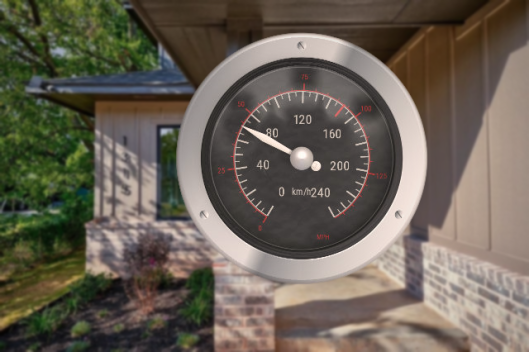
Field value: 70
